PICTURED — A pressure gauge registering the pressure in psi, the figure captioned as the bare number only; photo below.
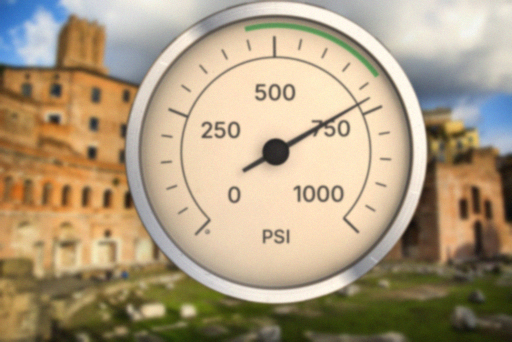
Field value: 725
